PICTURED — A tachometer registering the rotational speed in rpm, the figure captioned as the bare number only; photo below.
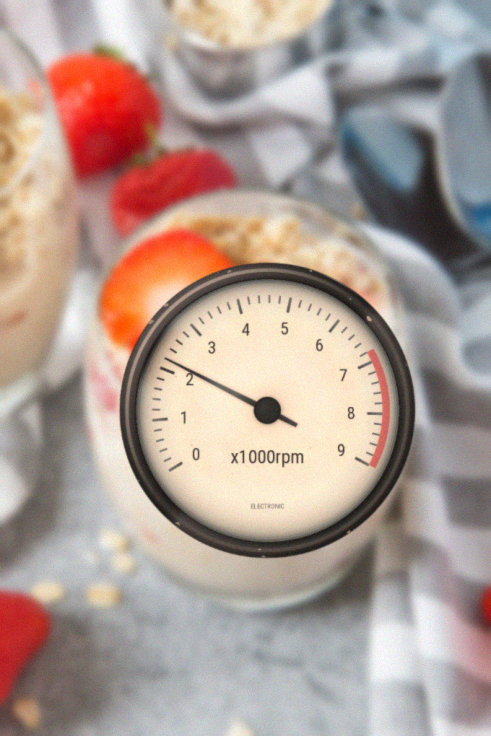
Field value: 2200
